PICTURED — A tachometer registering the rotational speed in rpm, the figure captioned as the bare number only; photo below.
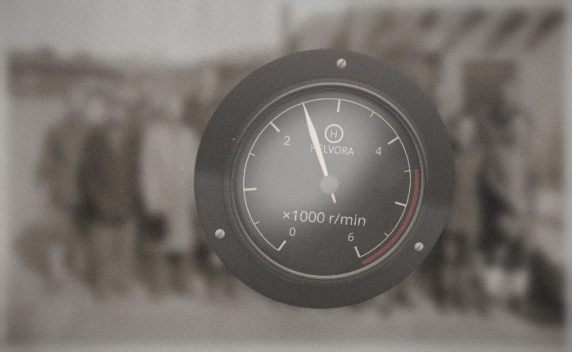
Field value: 2500
